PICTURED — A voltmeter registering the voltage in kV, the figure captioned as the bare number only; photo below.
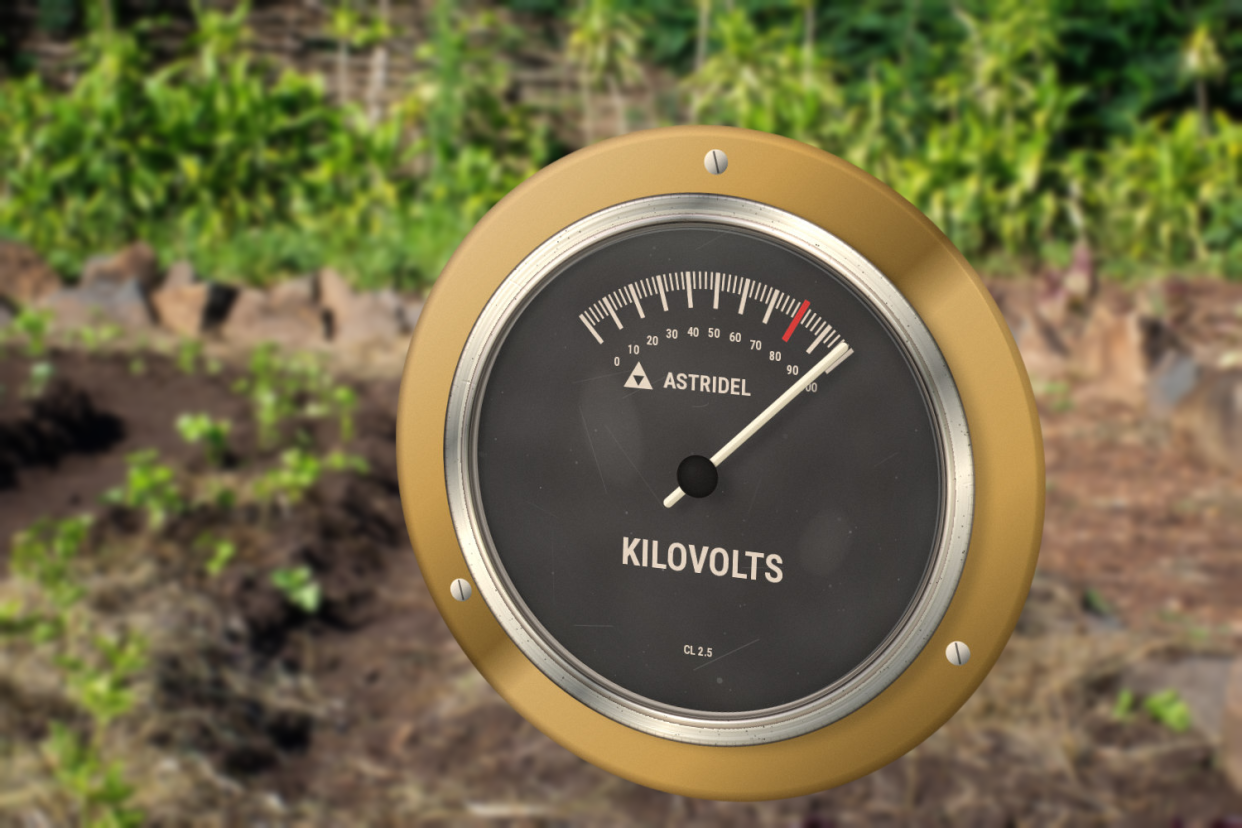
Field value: 98
